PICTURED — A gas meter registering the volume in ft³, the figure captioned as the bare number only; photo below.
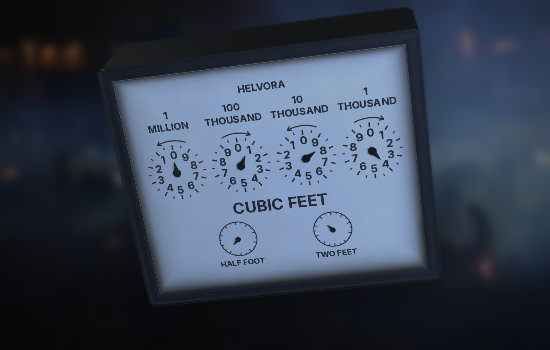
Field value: 8400
